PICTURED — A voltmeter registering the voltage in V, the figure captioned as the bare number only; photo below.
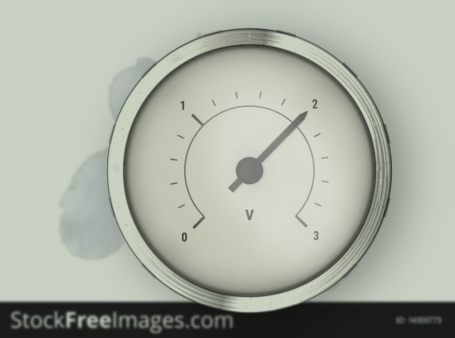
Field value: 2
